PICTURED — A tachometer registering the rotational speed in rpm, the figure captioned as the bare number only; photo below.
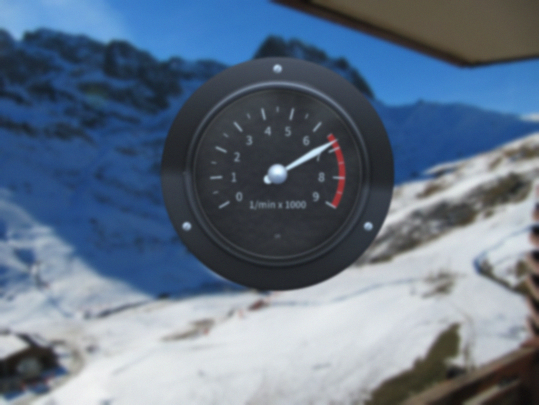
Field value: 6750
